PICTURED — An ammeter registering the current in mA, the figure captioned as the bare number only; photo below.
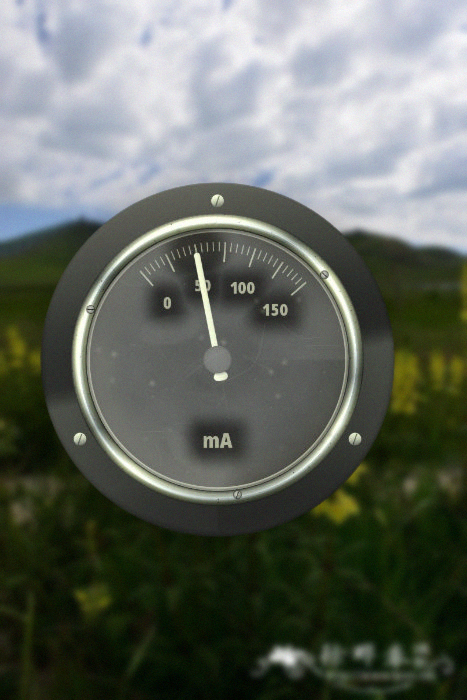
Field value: 50
